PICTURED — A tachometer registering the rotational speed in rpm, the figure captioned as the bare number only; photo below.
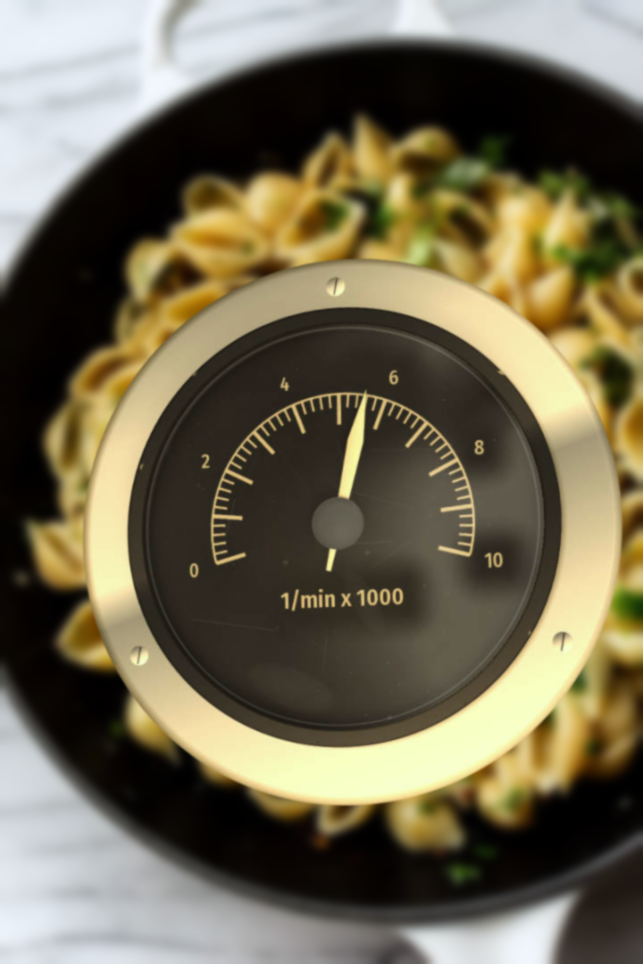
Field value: 5600
